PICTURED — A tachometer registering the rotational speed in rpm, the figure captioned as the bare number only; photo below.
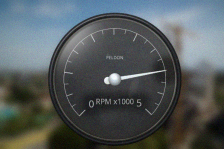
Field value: 4000
